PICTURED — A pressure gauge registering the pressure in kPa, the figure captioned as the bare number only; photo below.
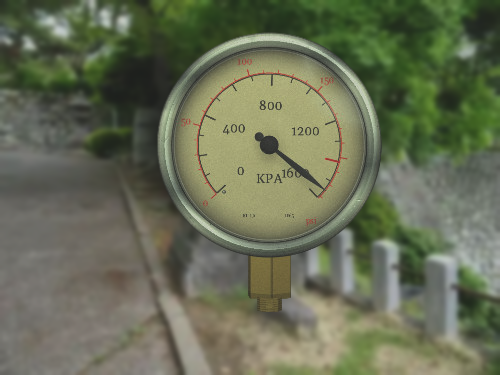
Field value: 1550
